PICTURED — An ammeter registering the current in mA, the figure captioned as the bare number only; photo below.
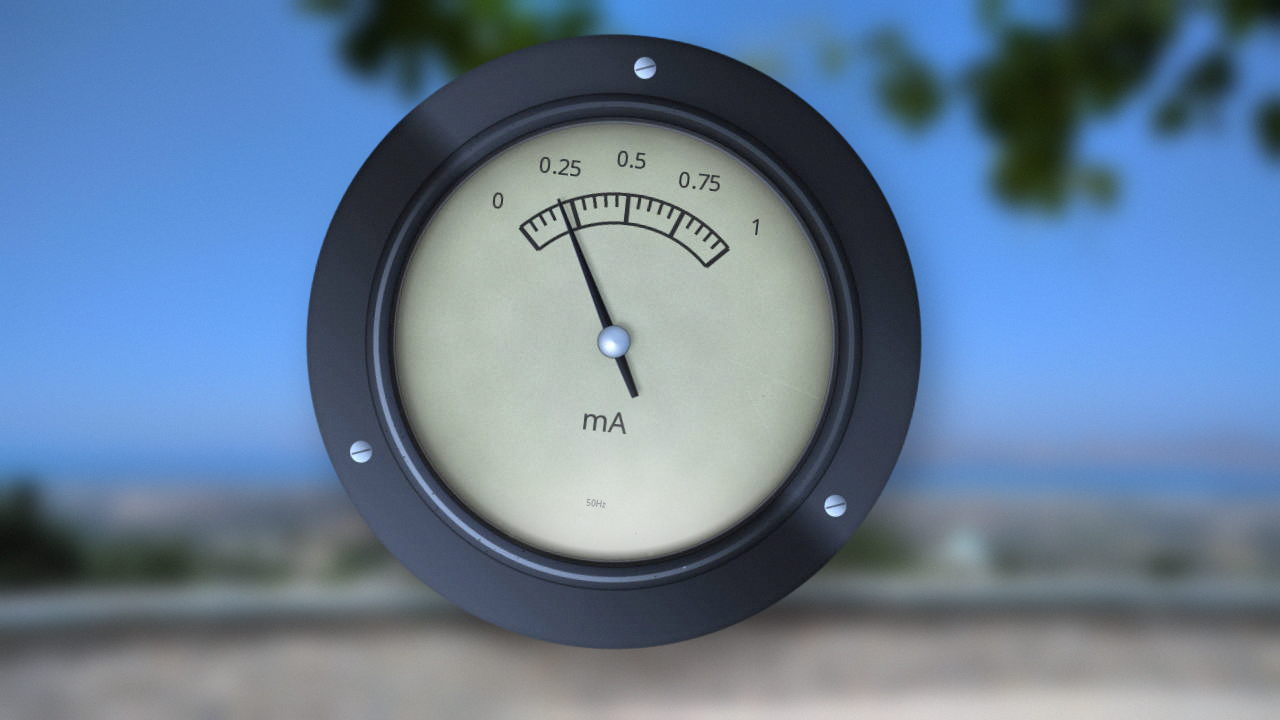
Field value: 0.2
